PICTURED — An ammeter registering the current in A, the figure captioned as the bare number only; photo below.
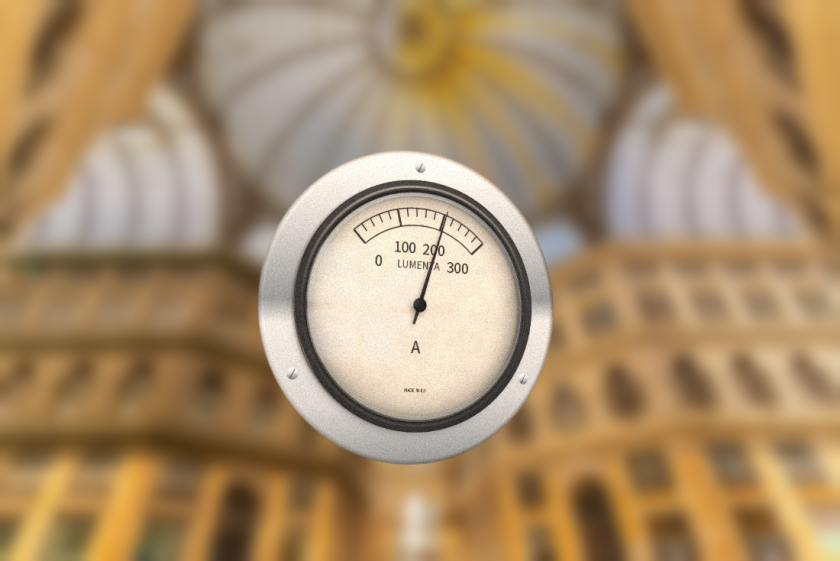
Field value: 200
